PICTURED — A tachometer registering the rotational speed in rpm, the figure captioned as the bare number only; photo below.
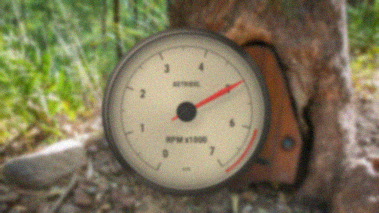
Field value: 5000
